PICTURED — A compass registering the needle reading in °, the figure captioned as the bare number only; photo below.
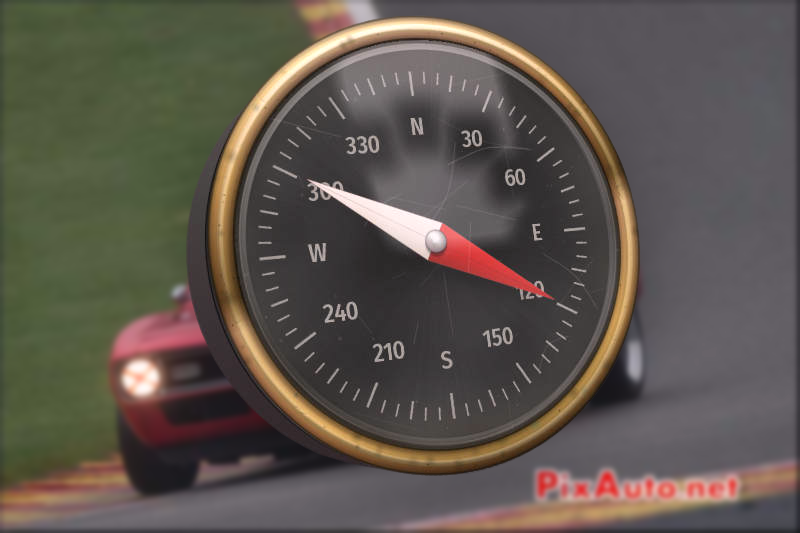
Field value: 120
